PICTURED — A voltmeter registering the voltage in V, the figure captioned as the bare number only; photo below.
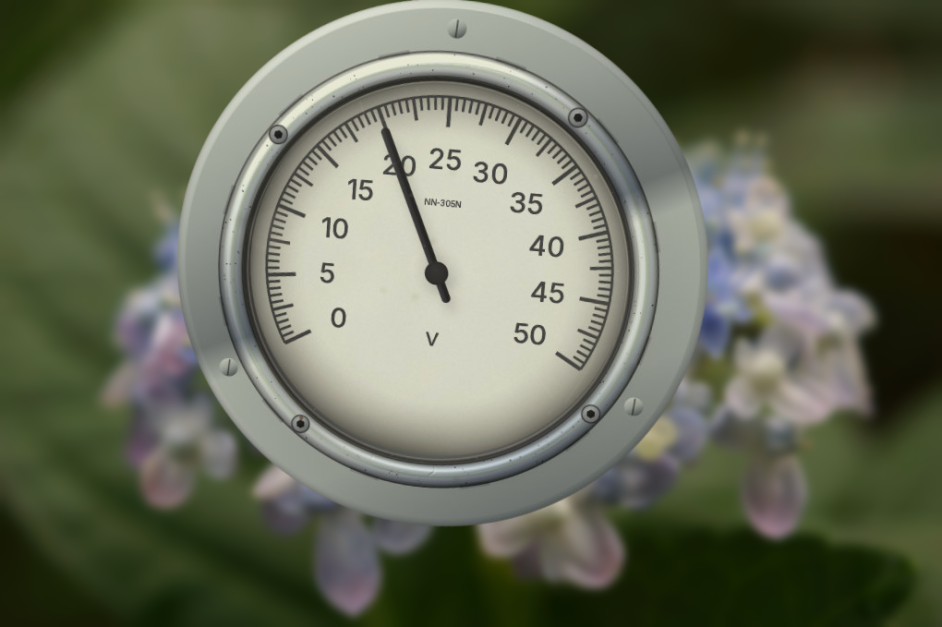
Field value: 20
